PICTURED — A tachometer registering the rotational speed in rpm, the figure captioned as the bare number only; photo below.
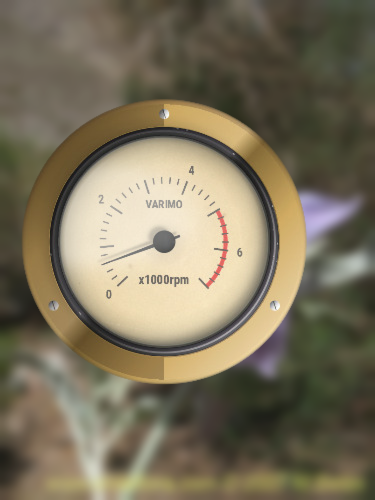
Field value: 600
